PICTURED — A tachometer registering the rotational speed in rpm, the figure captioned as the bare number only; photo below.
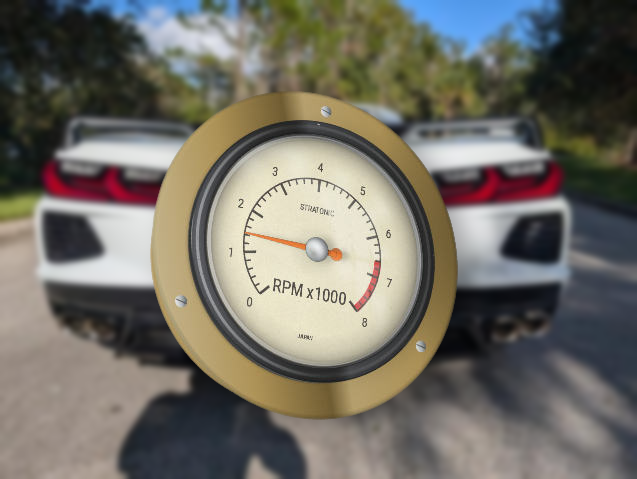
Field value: 1400
